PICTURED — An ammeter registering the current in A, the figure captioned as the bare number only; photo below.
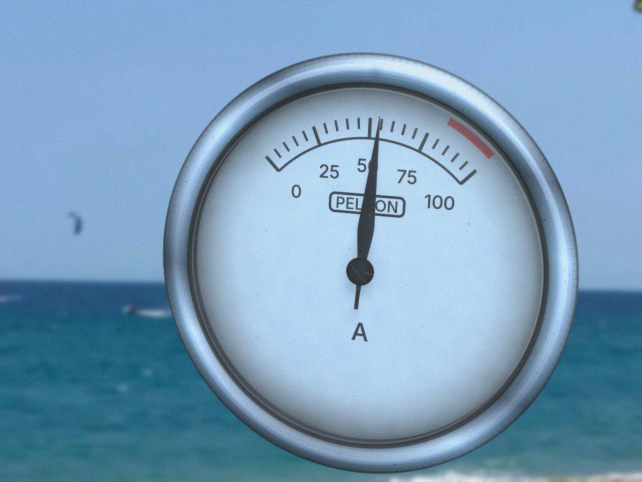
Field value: 55
